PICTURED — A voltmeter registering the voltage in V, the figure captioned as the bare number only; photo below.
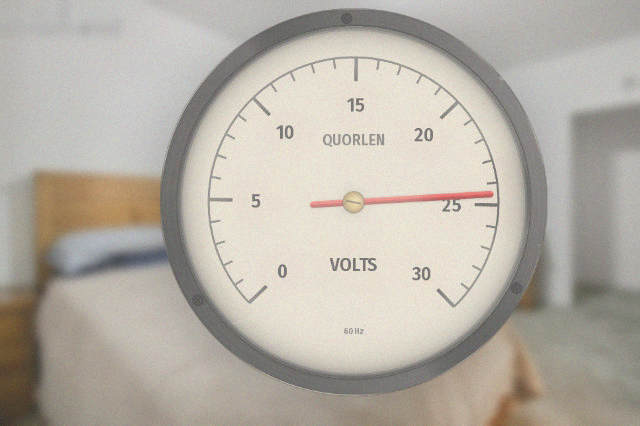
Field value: 24.5
